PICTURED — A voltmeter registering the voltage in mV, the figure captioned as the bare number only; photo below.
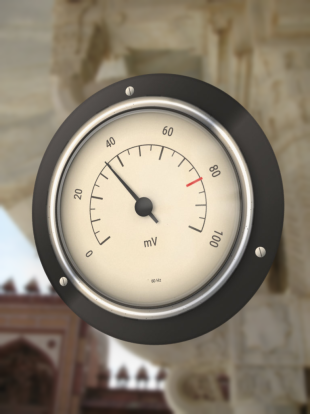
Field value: 35
